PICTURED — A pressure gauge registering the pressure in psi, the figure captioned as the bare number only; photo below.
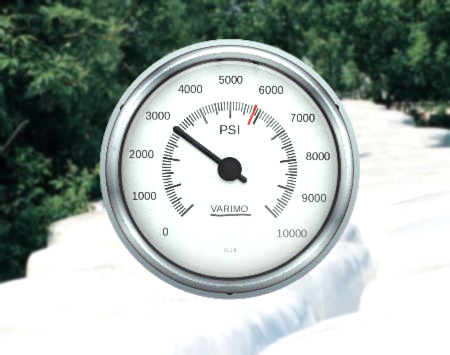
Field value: 3000
